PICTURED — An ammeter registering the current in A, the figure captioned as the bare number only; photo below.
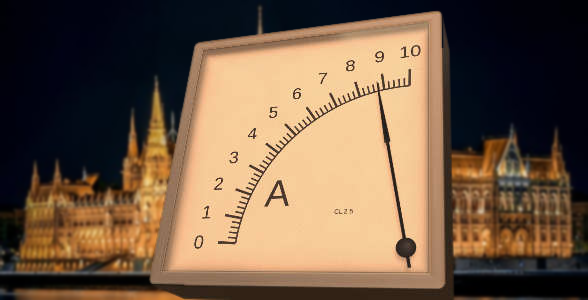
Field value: 8.8
